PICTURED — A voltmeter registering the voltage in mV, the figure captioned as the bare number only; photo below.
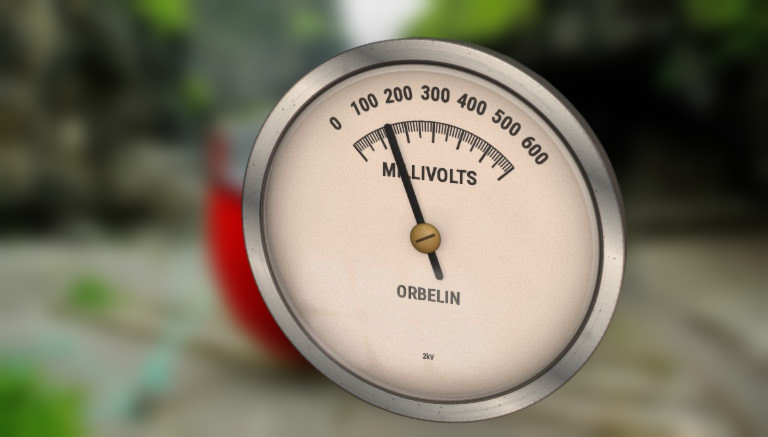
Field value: 150
